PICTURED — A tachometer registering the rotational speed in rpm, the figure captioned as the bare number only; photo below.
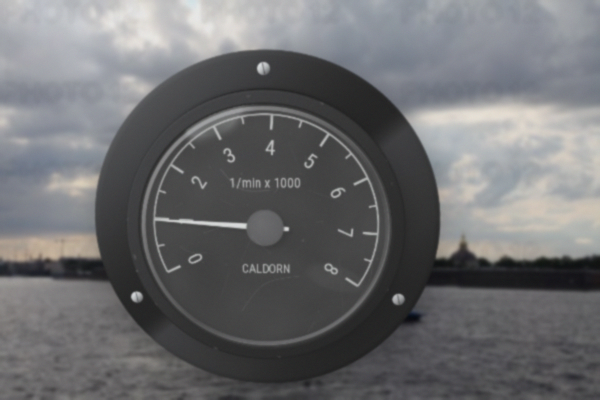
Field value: 1000
